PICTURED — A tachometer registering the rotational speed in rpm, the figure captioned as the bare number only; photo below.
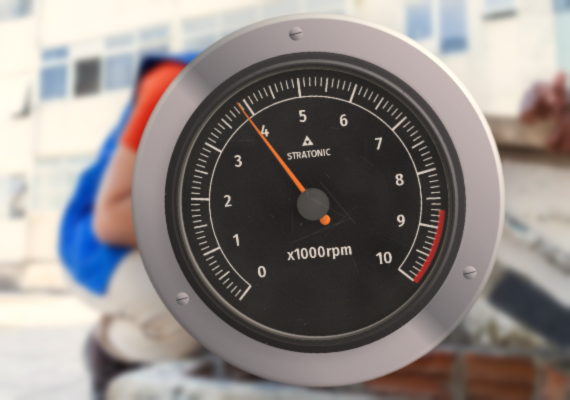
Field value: 3900
